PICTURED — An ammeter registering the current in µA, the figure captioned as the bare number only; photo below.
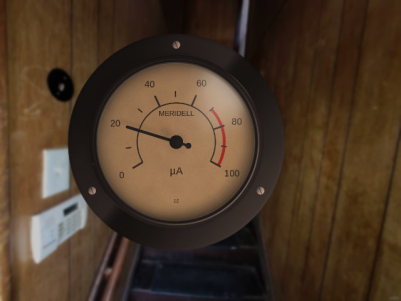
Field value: 20
